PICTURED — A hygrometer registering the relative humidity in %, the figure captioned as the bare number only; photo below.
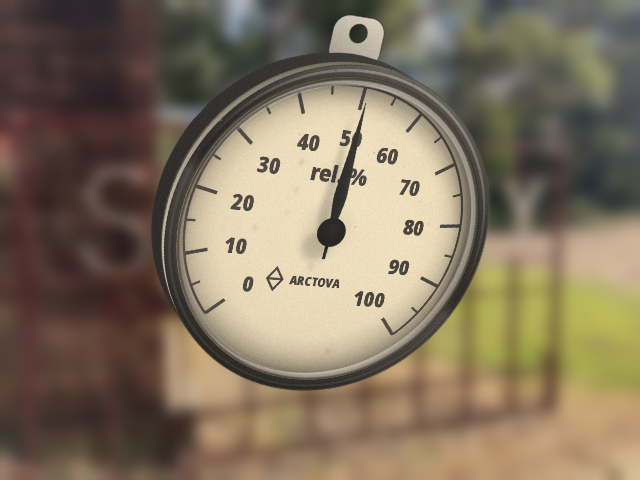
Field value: 50
